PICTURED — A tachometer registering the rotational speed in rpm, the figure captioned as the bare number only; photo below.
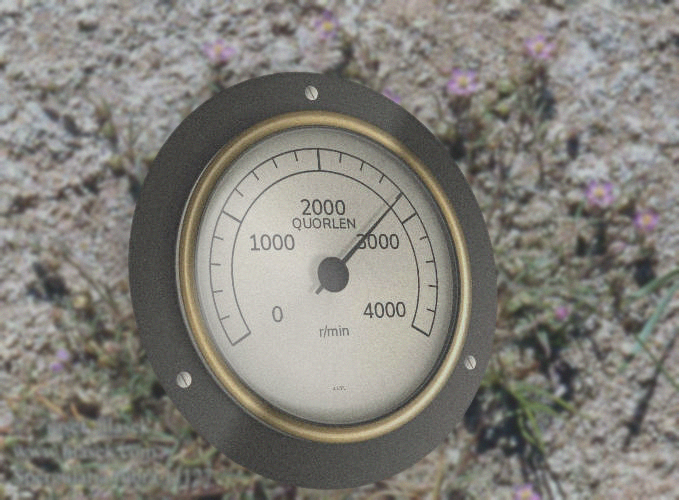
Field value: 2800
